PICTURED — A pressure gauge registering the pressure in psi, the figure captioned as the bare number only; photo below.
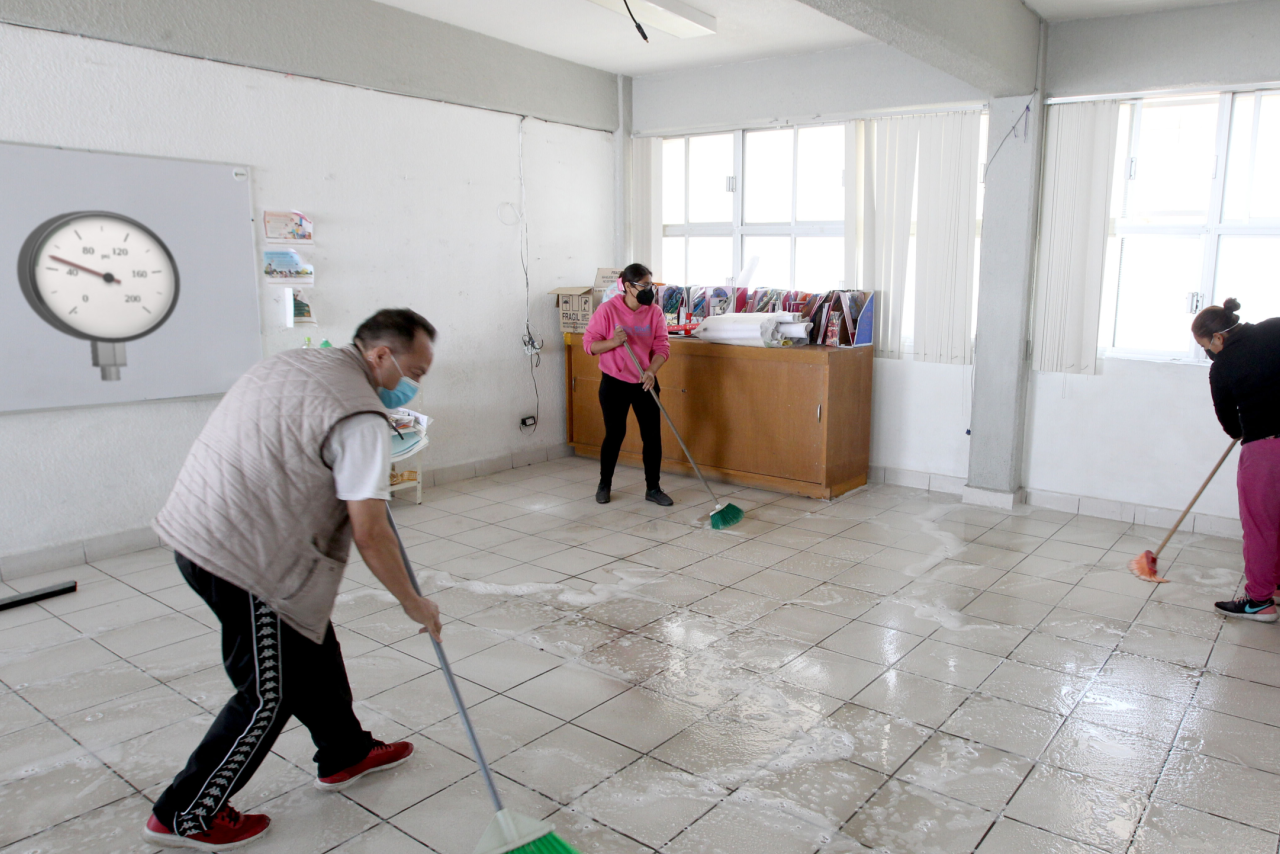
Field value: 50
